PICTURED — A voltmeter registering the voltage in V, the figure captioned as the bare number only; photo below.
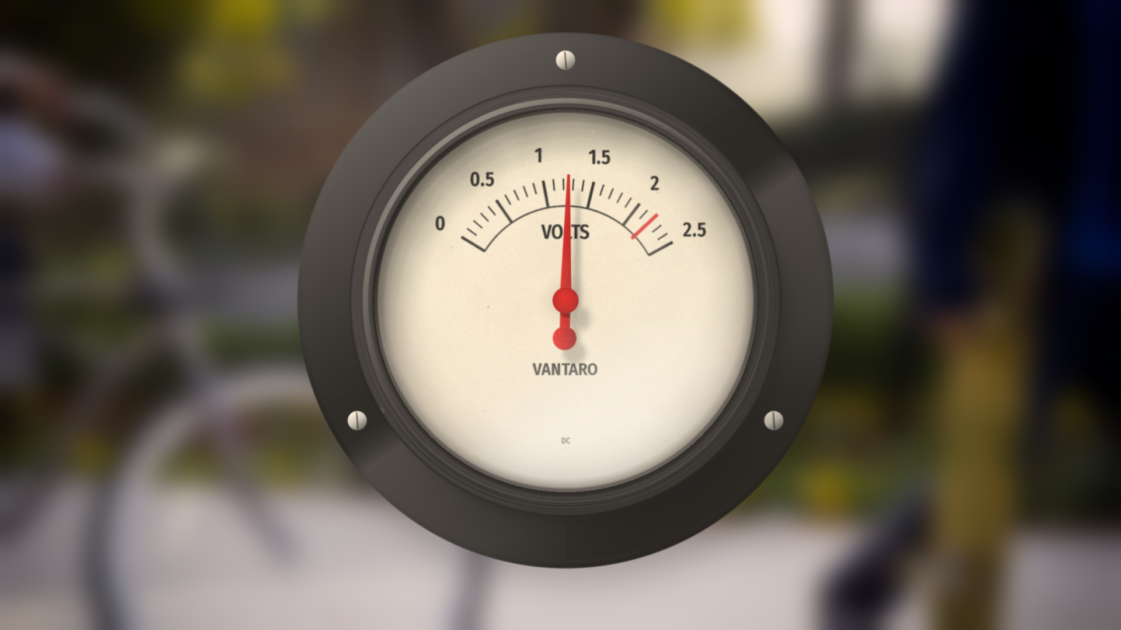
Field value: 1.25
